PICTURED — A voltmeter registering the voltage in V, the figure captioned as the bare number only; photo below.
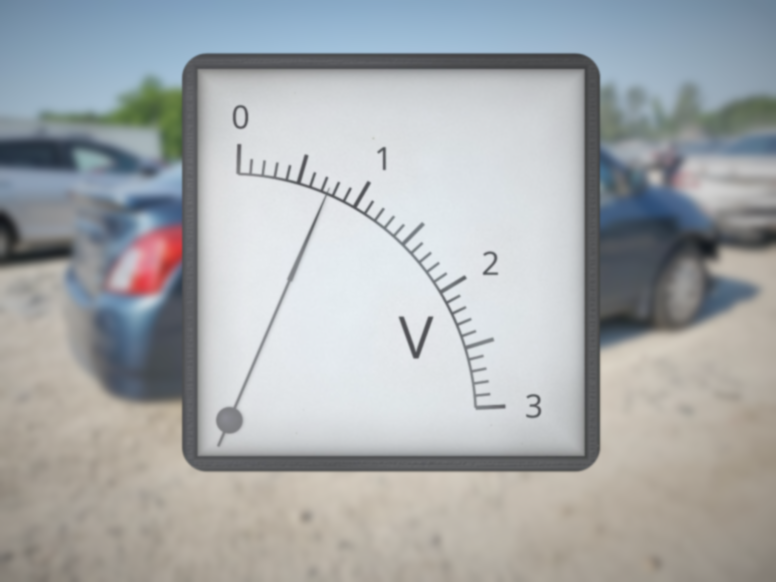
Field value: 0.75
